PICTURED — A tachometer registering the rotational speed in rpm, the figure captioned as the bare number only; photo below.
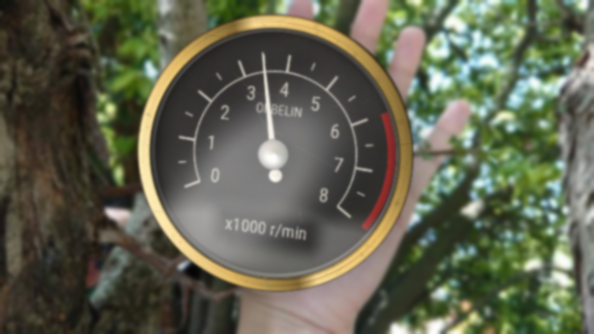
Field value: 3500
